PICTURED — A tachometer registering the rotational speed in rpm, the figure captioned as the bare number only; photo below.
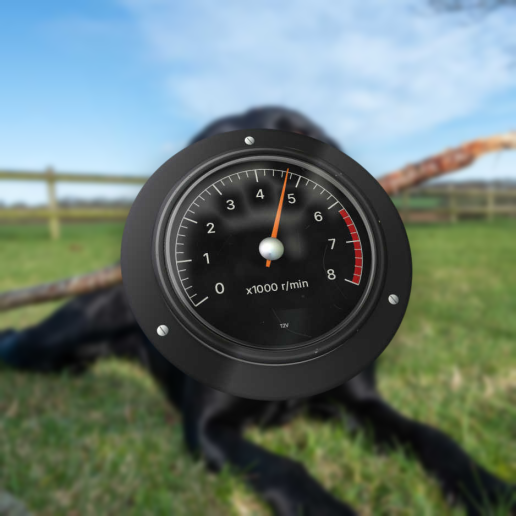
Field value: 4700
